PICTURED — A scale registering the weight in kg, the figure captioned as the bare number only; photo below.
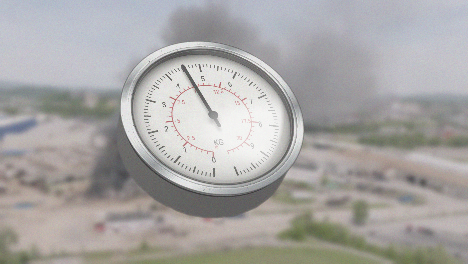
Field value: 4.5
